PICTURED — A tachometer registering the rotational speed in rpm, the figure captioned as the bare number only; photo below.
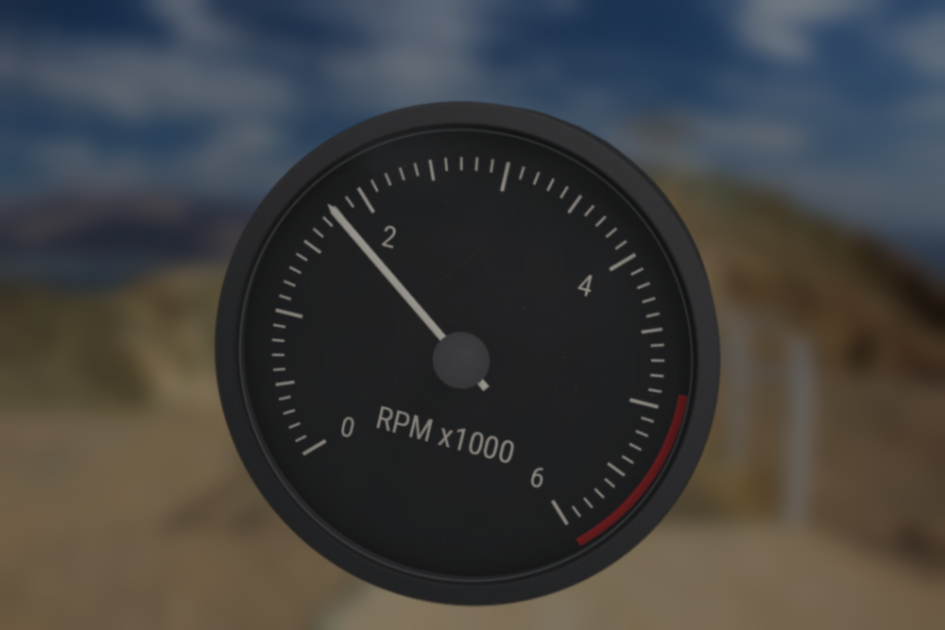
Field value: 1800
